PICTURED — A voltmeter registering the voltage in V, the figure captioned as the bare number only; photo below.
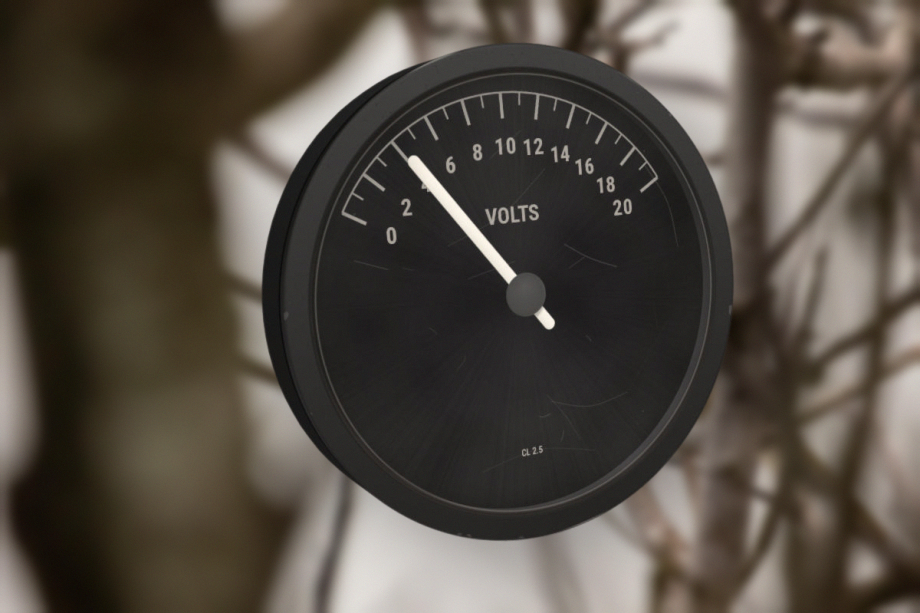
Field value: 4
